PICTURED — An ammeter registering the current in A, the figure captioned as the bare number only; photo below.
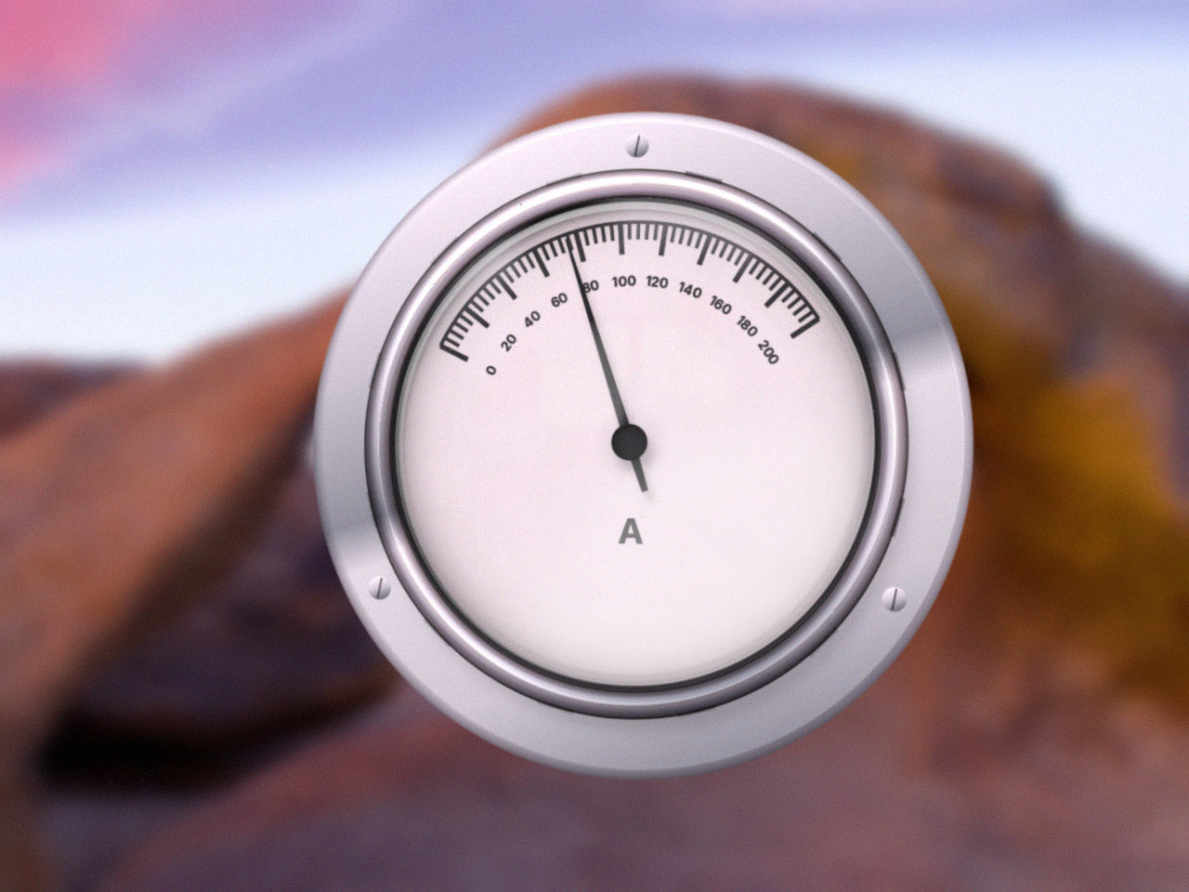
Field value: 76
